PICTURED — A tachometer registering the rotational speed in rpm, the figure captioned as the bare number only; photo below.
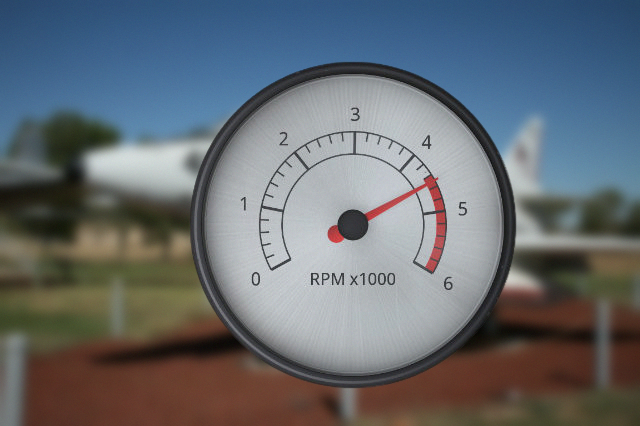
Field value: 4500
